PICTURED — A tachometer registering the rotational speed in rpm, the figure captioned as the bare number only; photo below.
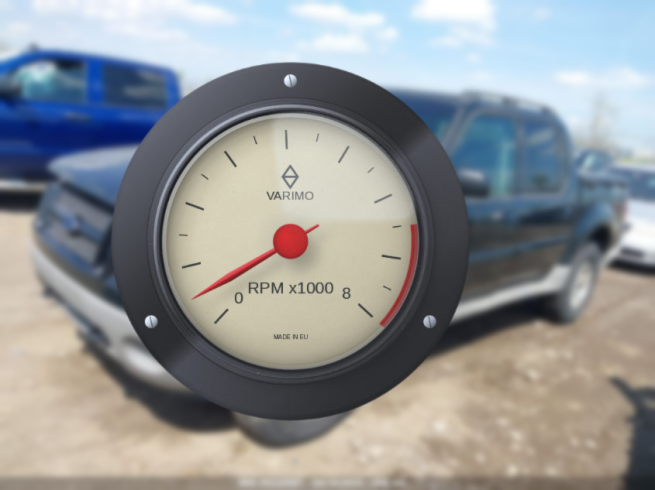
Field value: 500
